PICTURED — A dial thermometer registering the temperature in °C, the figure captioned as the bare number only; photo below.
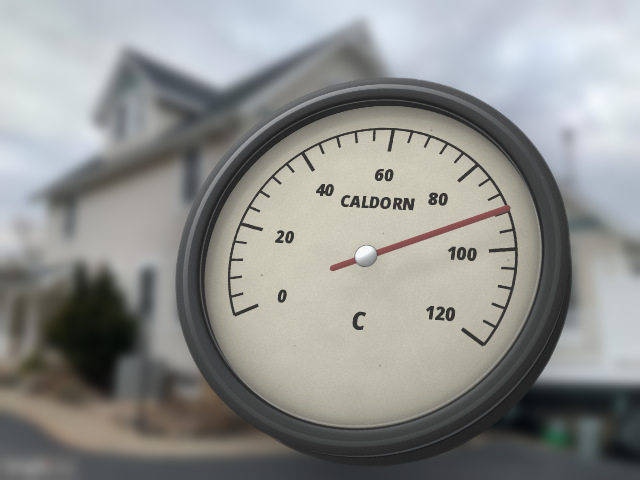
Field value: 92
